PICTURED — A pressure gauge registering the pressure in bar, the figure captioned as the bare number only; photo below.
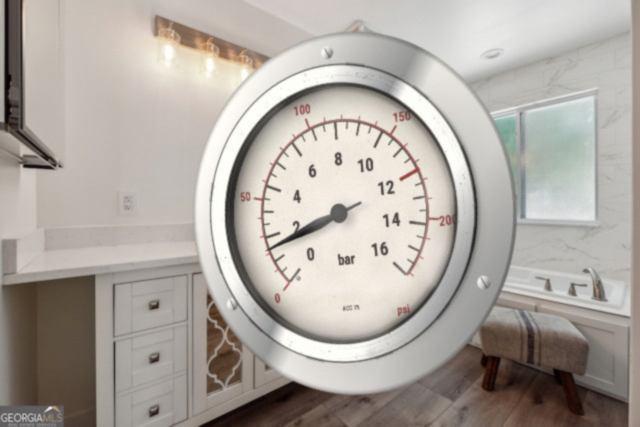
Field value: 1.5
